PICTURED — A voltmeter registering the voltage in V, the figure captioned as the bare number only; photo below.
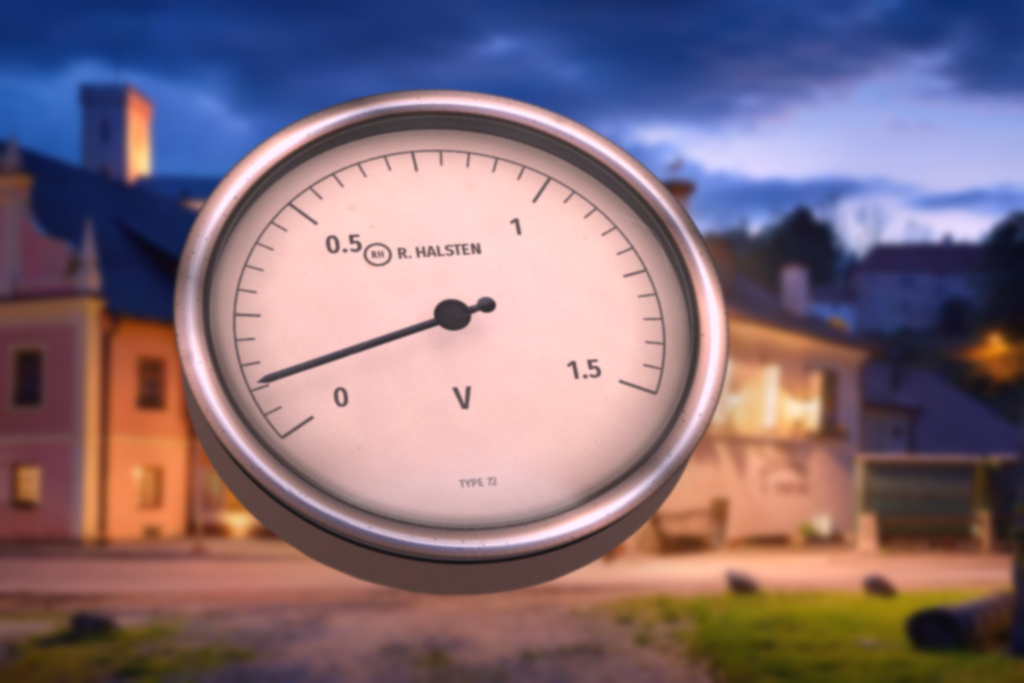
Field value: 0.1
